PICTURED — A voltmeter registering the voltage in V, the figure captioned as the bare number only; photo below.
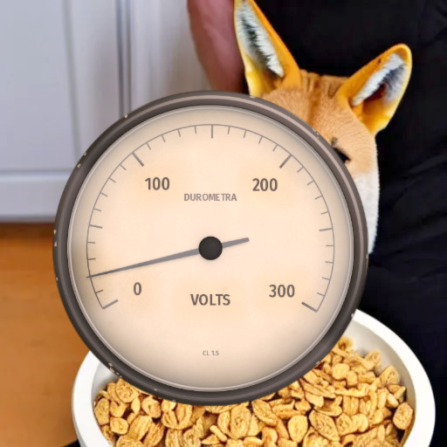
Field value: 20
